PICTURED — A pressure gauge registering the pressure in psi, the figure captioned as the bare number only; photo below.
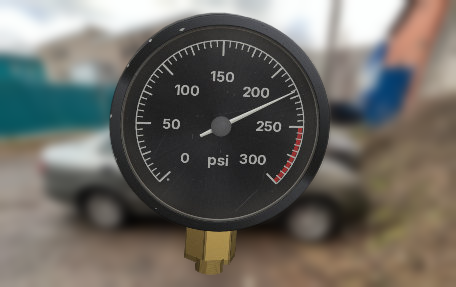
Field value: 220
